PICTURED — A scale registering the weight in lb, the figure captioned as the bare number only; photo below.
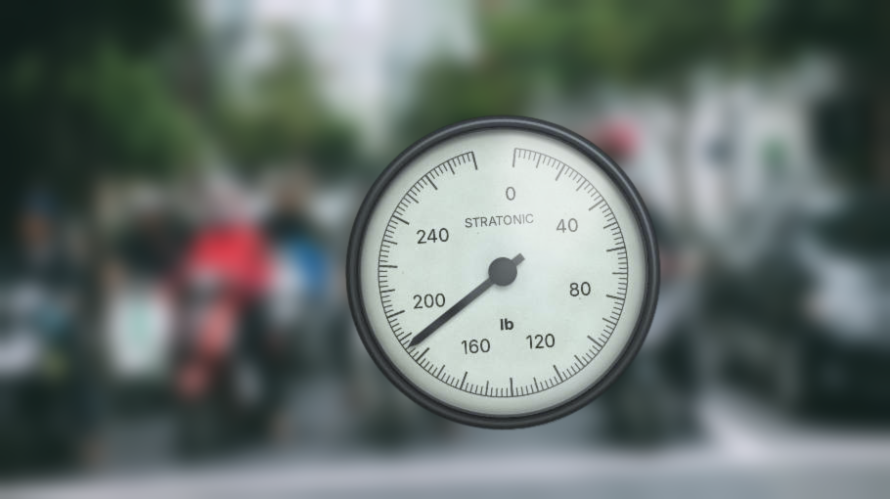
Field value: 186
